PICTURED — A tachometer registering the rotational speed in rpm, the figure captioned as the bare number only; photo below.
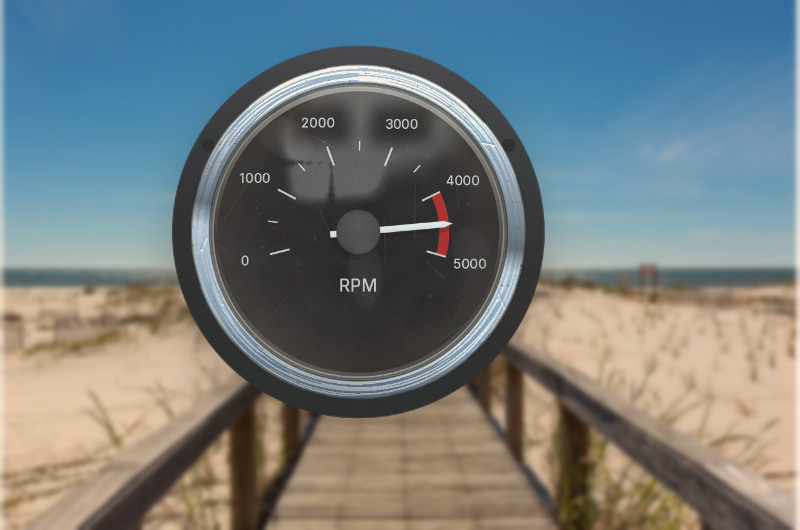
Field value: 4500
